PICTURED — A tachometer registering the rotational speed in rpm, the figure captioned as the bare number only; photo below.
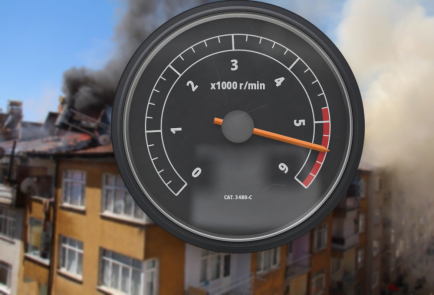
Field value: 5400
